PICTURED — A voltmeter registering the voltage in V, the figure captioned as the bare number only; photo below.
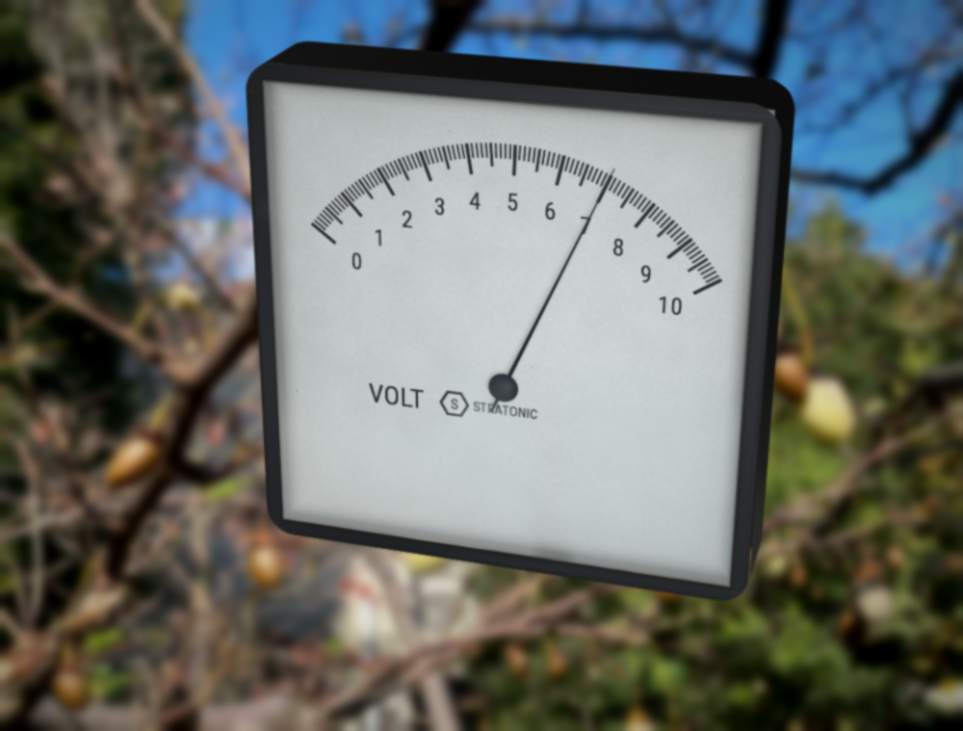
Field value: 7
